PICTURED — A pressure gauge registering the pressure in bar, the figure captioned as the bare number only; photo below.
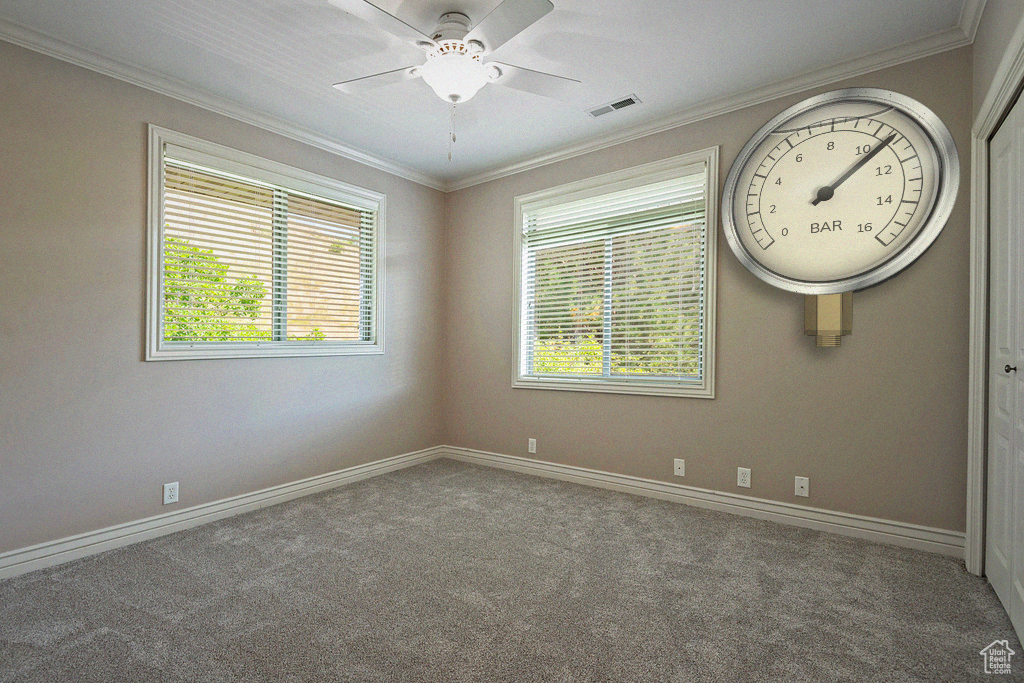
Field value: 10.75
